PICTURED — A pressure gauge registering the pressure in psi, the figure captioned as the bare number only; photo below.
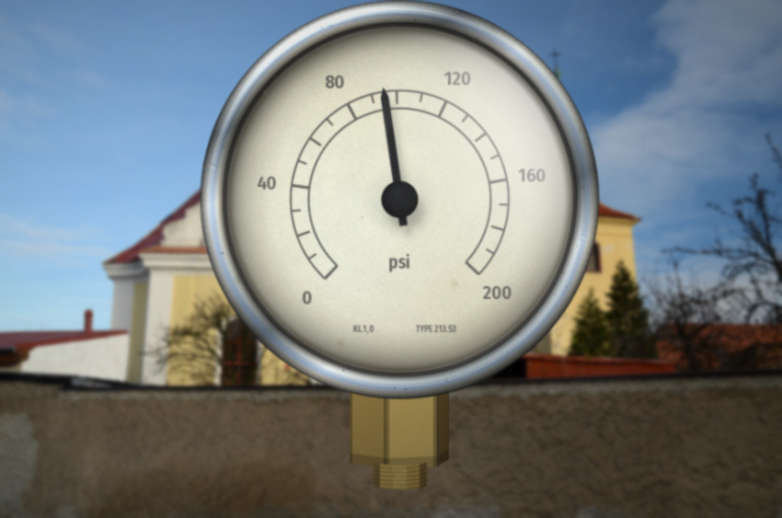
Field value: 95
